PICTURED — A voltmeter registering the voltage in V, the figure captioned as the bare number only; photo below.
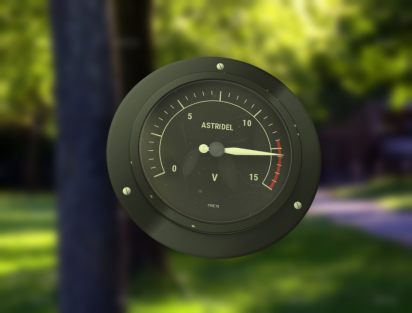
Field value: 13
